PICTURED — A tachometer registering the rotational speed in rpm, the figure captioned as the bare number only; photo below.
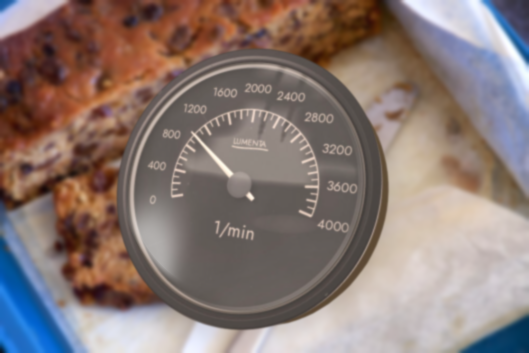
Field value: 1000
